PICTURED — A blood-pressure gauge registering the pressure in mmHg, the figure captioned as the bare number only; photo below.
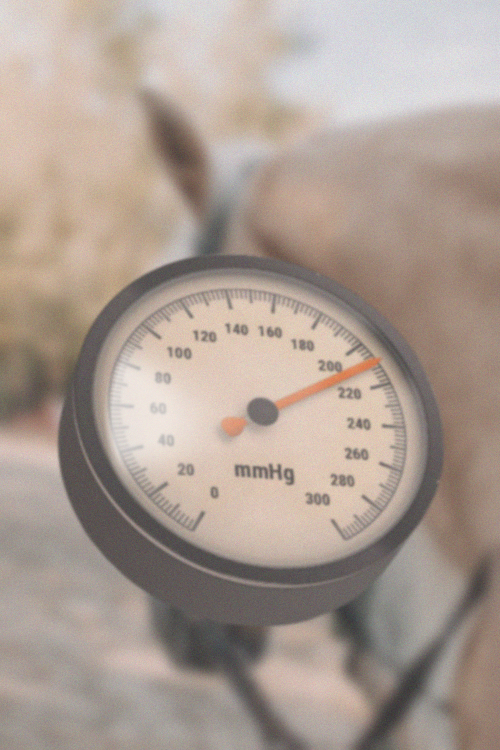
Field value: 210
